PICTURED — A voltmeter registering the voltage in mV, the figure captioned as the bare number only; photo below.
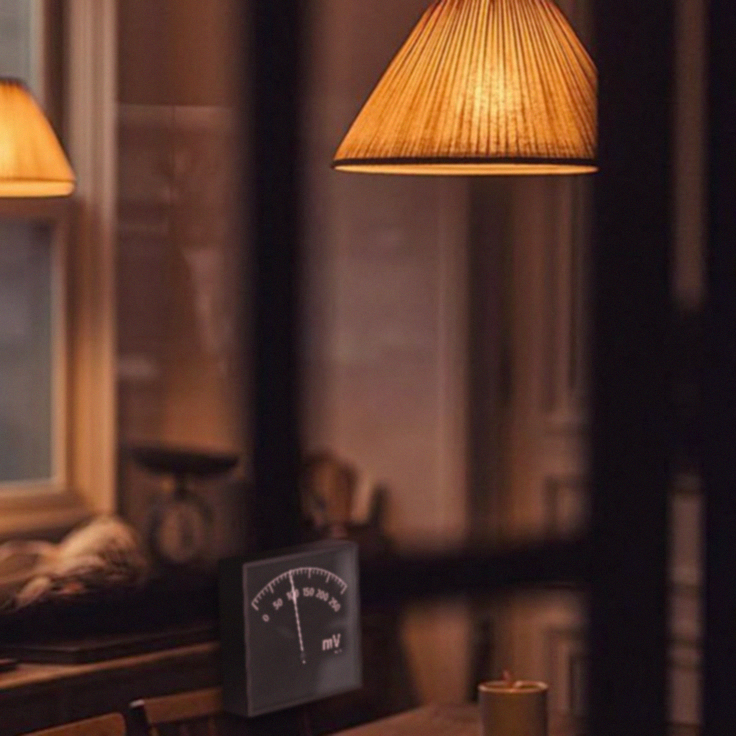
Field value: 100
